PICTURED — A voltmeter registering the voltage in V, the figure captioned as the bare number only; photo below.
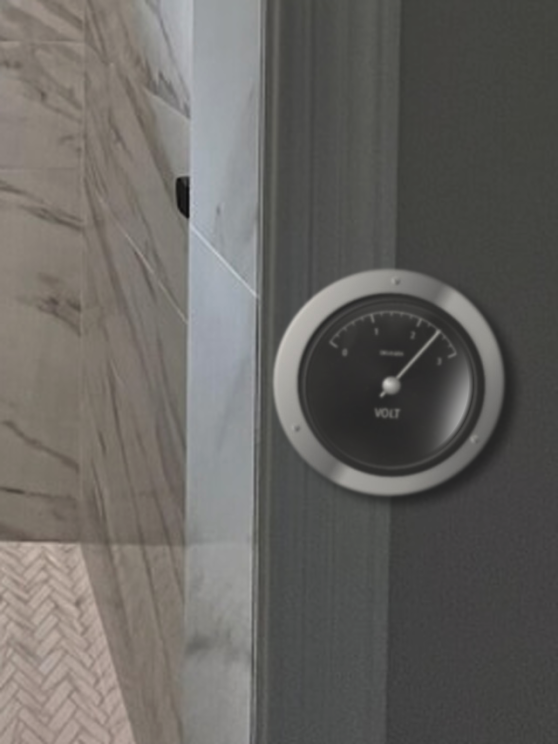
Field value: 2.4
